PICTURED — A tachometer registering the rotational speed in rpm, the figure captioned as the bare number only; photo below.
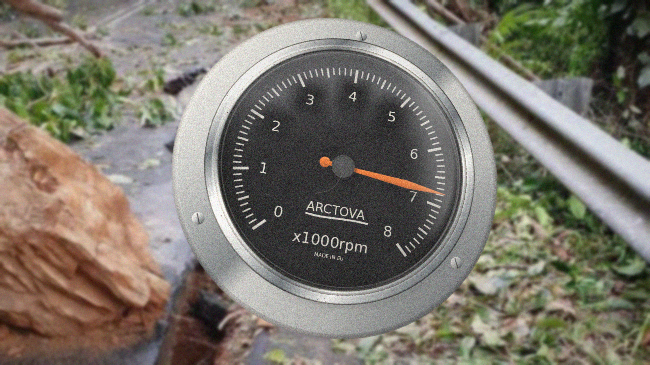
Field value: 6800
